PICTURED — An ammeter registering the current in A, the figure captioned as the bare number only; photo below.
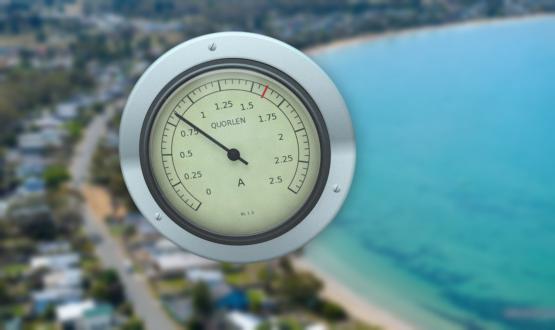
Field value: 0.85
